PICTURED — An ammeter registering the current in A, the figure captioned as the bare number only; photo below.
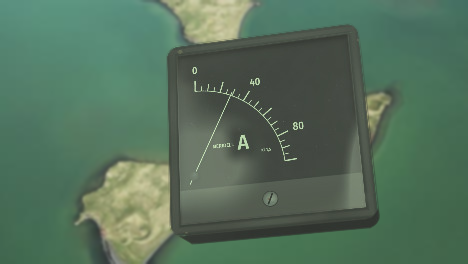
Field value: 30
